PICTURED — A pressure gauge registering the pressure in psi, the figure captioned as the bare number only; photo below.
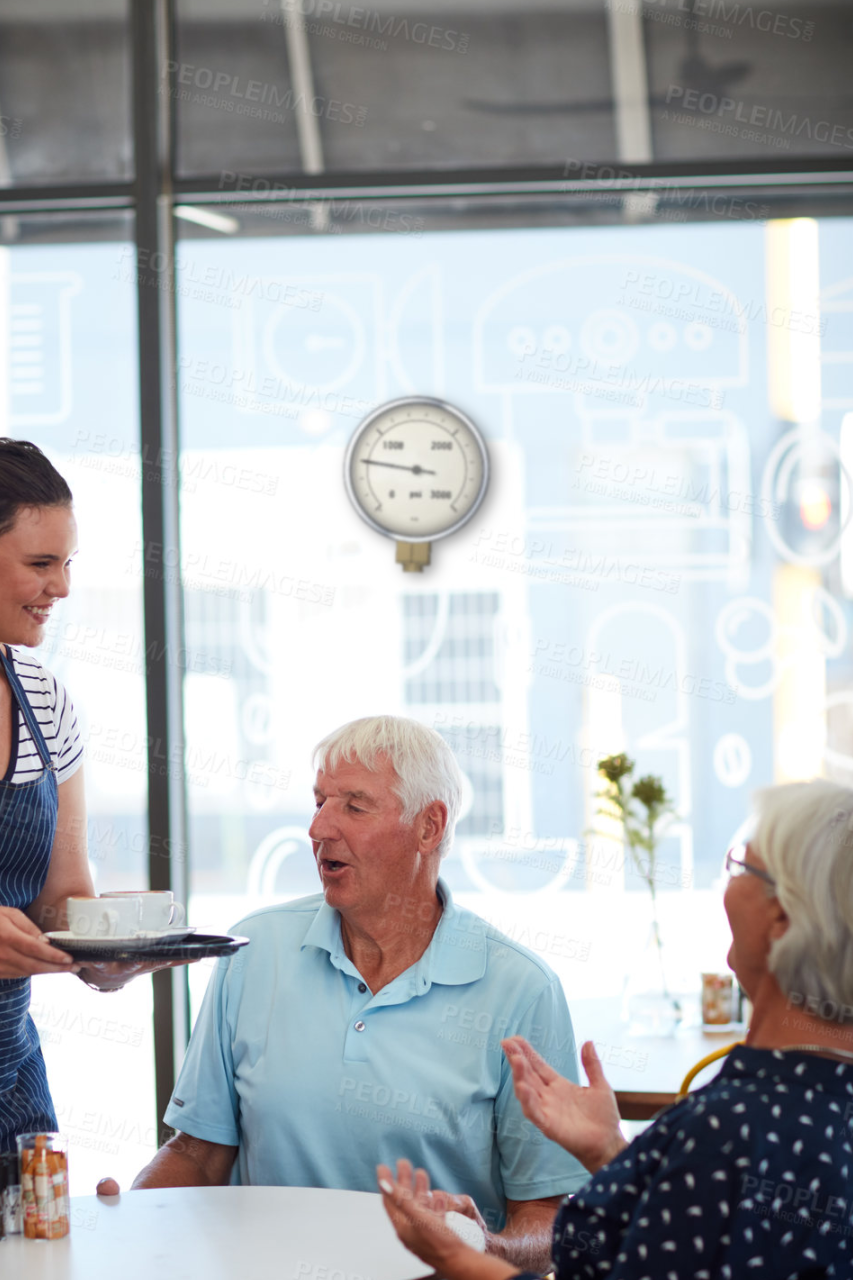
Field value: 600
